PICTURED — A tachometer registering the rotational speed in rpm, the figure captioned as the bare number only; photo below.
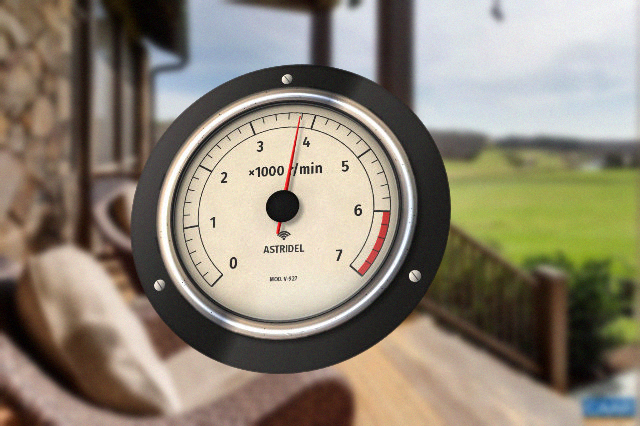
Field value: 3800
